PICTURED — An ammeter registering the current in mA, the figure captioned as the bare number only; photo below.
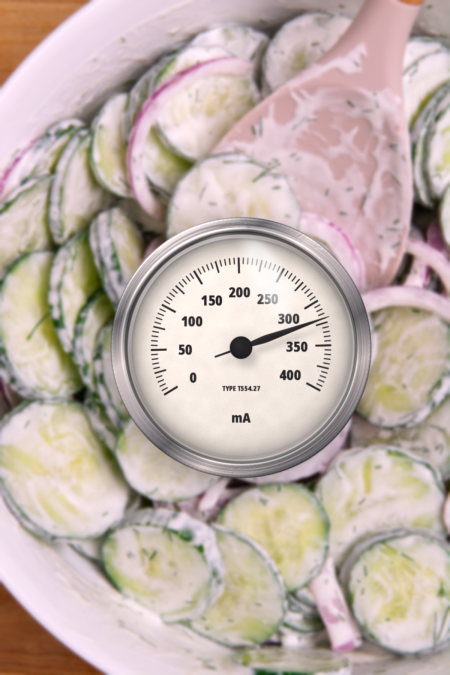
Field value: 320
